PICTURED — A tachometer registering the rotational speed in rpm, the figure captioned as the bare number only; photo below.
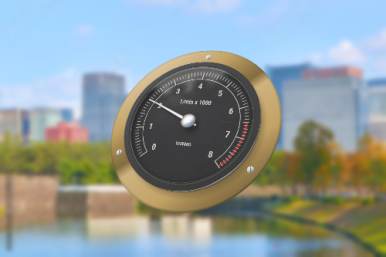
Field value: 2000
